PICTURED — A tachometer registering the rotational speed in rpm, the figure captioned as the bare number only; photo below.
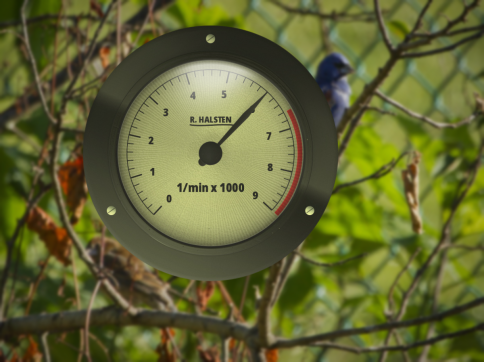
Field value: 6000
